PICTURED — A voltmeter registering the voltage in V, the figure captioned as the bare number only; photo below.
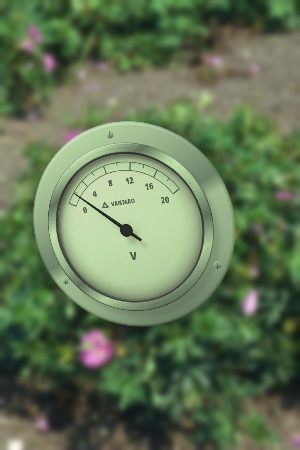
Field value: 2
